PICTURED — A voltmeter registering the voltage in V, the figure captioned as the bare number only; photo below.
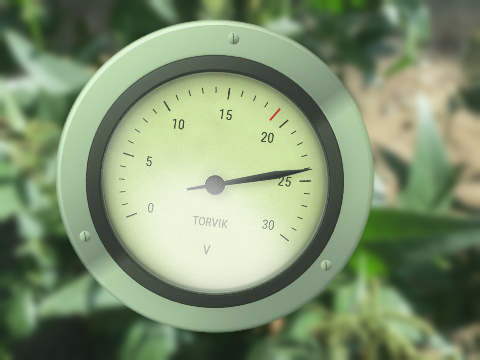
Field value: 24
